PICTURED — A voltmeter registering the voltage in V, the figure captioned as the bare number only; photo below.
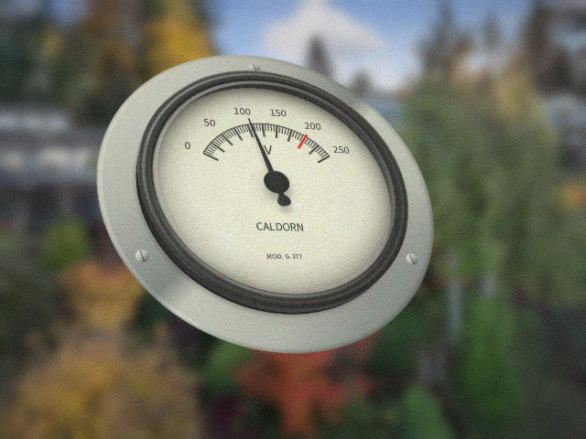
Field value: 100
